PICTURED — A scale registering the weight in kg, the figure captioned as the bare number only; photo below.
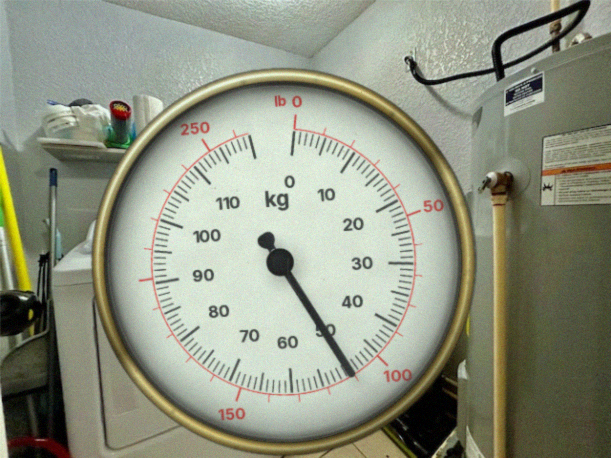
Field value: 50
